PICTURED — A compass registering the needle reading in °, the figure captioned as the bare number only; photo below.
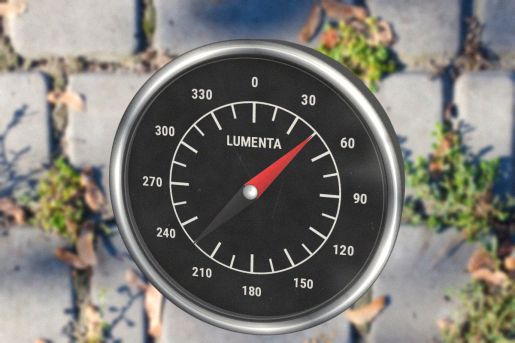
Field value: 45
